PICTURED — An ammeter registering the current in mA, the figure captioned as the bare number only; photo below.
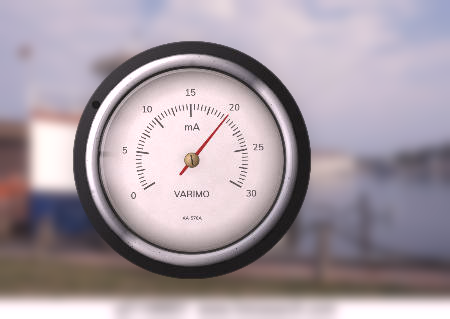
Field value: 20
